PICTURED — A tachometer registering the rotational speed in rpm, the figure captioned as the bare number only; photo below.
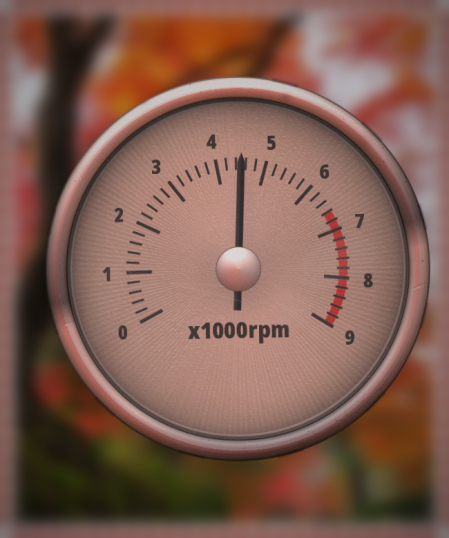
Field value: 4500
